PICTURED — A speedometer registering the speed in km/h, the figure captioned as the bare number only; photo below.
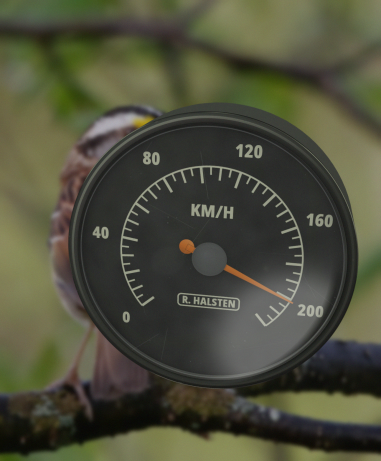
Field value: 200
